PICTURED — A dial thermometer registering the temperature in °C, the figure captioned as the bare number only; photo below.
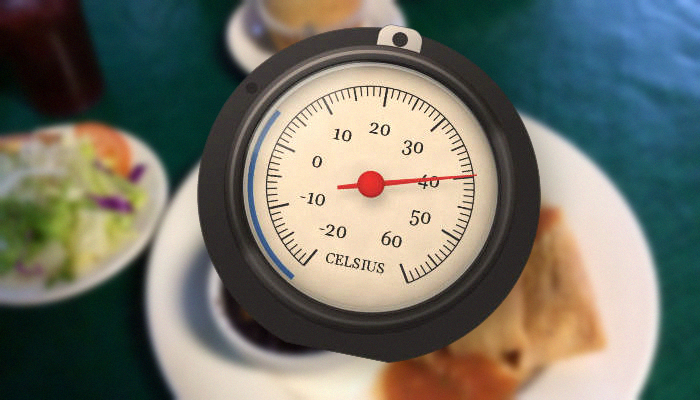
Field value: 40
